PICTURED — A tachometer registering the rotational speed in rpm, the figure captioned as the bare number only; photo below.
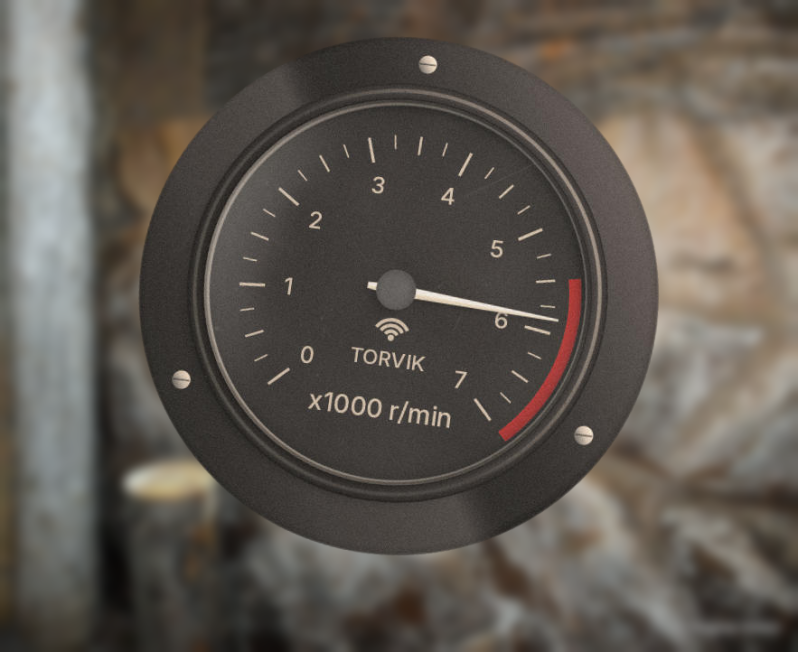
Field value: 5875
